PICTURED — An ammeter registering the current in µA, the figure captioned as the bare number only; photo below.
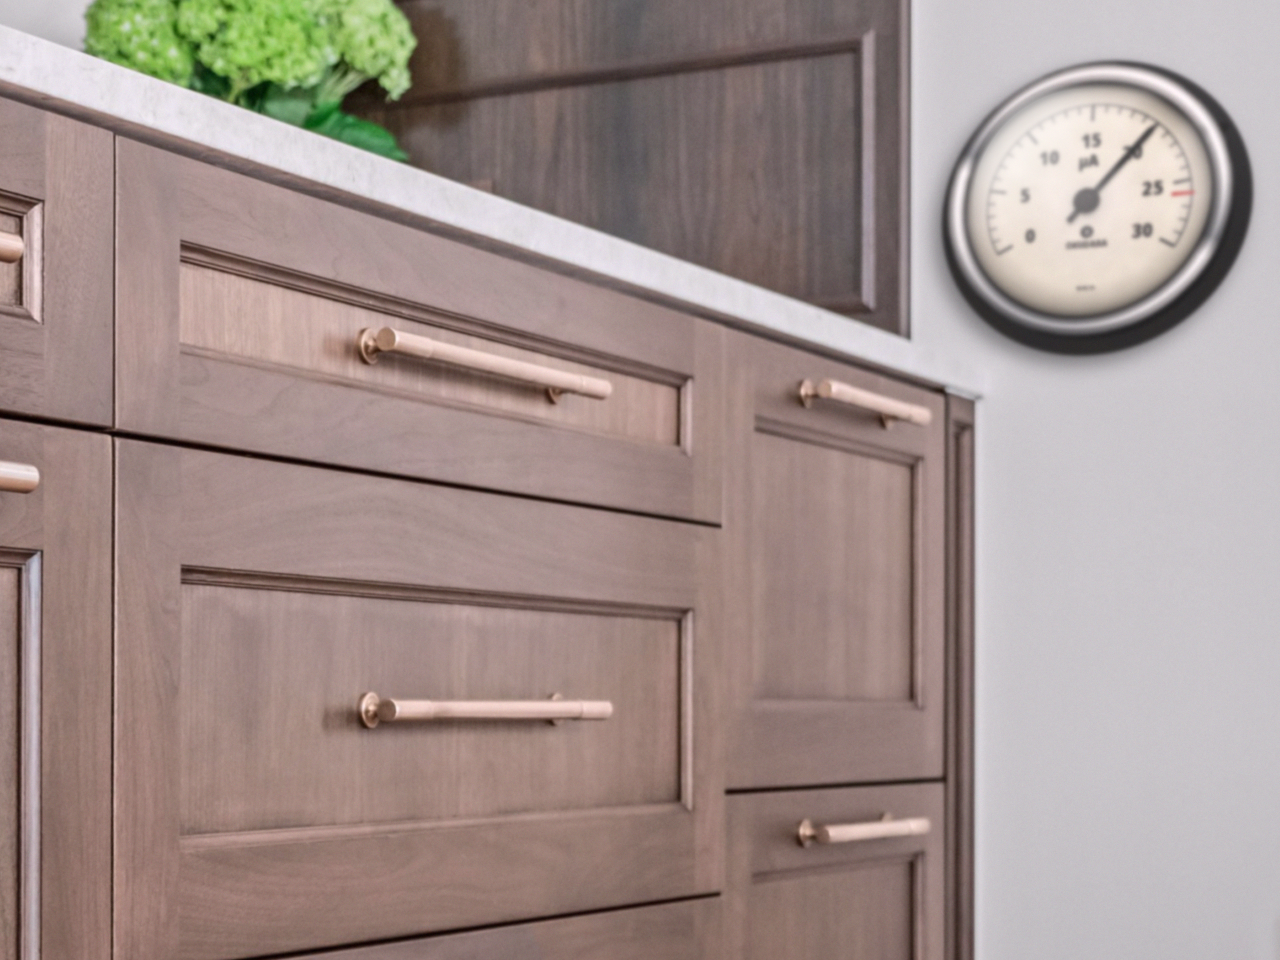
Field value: 20
